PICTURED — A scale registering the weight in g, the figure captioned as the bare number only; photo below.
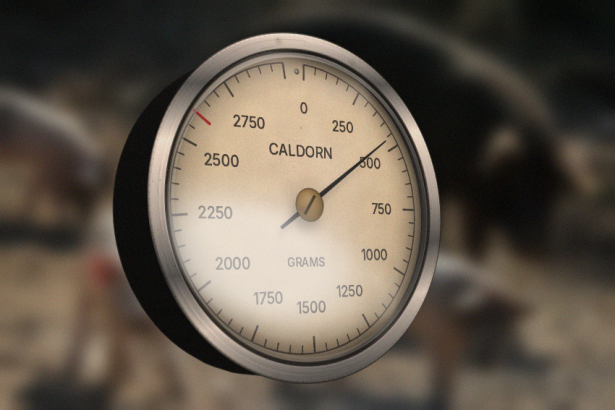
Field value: 450
